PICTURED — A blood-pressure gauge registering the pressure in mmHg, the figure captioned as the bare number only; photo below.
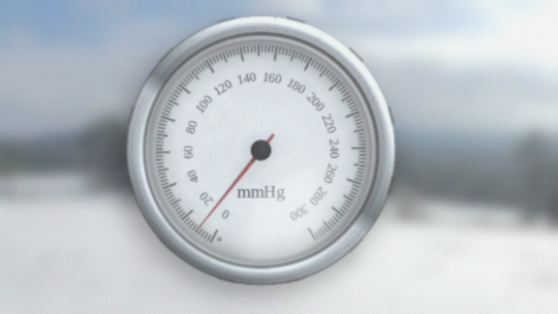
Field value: 10
